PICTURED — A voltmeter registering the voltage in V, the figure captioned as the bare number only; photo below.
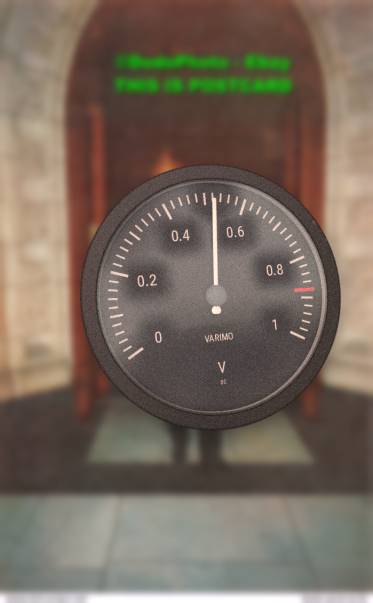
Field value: 0.52
